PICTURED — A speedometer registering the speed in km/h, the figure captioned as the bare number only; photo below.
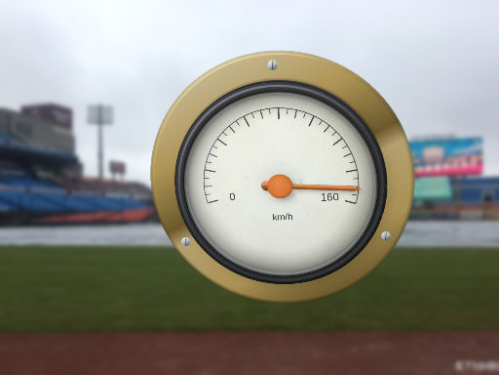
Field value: 150
